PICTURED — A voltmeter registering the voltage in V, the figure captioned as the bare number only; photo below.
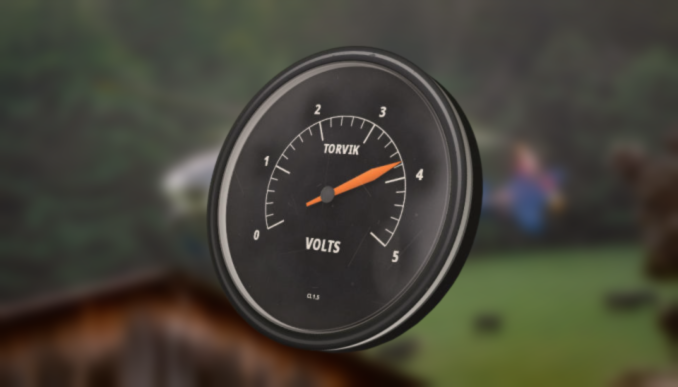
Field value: 3.8
